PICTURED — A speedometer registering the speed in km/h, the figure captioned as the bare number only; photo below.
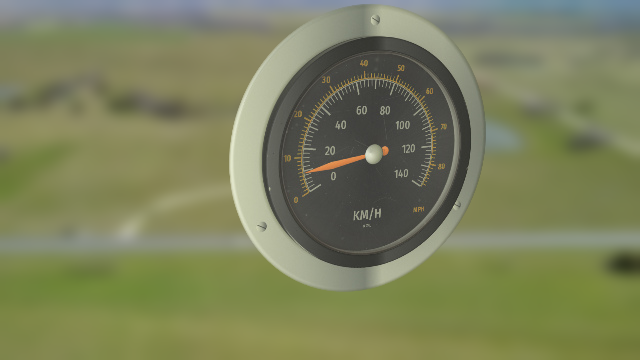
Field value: 10
